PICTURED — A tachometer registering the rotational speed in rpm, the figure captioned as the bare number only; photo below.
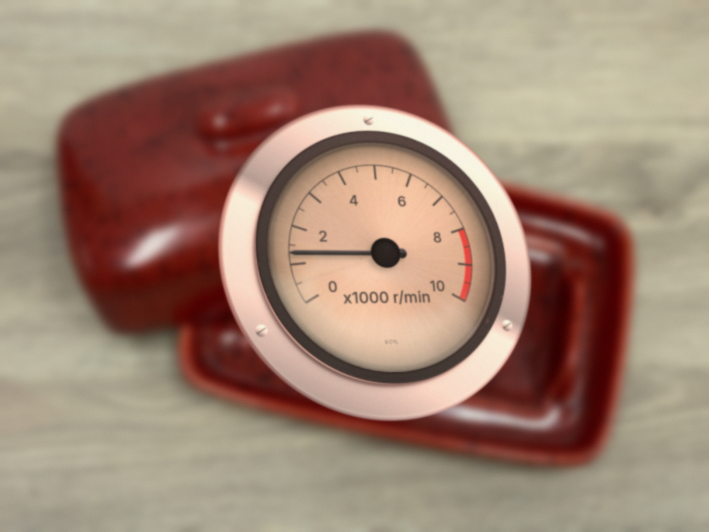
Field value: 1250
